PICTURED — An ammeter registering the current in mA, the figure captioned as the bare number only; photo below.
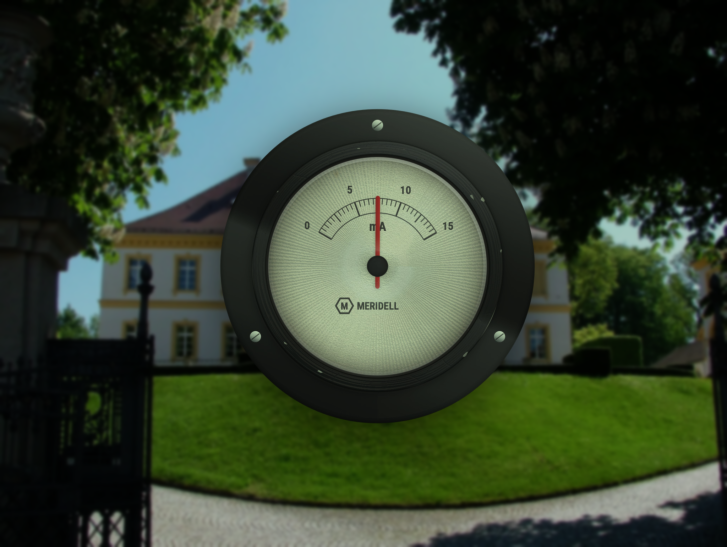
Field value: 7.5
